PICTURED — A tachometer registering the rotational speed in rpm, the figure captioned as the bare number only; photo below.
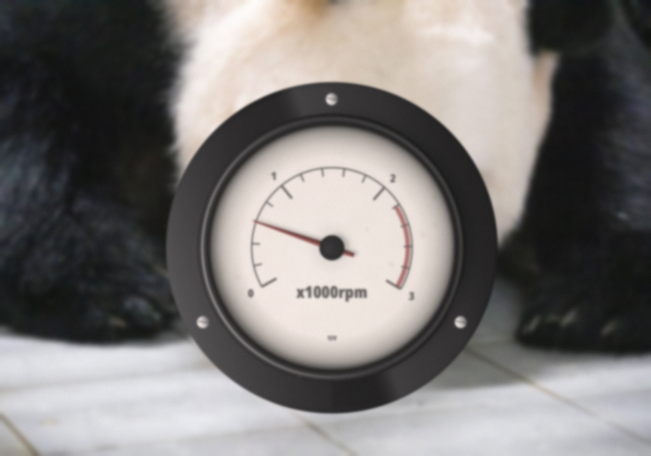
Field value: 600
